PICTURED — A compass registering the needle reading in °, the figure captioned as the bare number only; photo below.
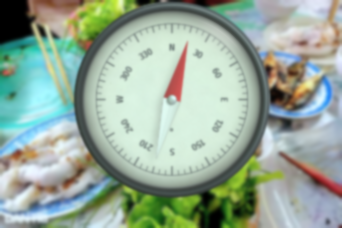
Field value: 15
